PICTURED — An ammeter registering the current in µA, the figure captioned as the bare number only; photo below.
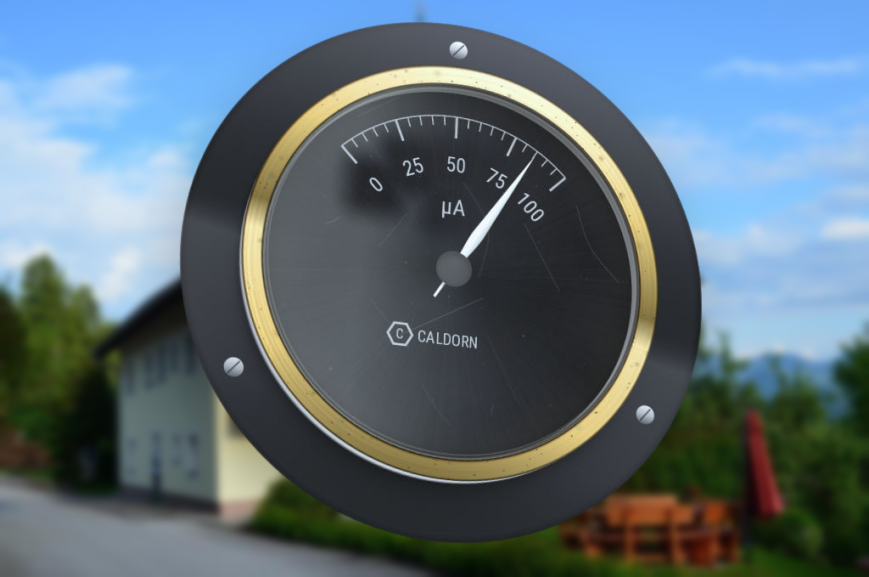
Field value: 85
